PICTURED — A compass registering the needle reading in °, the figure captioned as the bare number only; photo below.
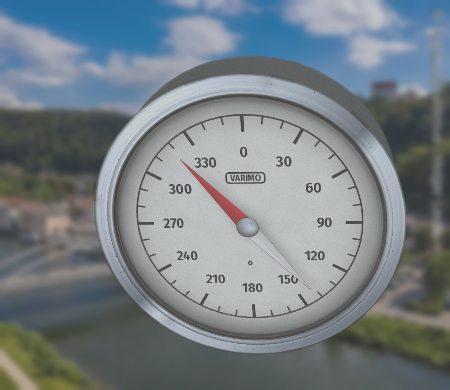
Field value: 320
